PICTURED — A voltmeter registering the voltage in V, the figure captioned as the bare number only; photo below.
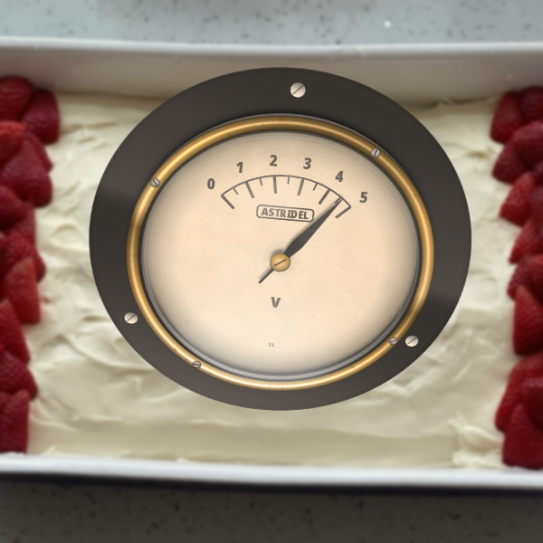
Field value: 4.5
